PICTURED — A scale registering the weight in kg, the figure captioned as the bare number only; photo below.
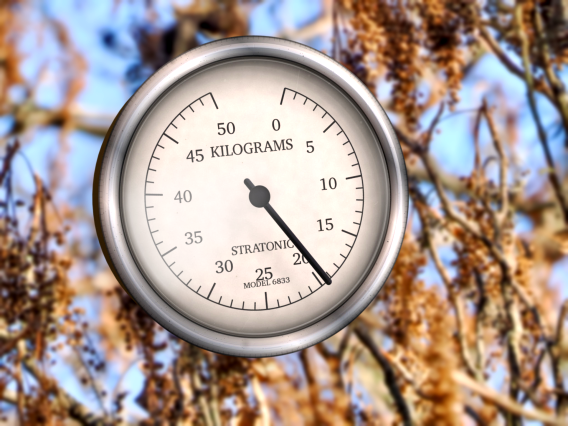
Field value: 19.5
